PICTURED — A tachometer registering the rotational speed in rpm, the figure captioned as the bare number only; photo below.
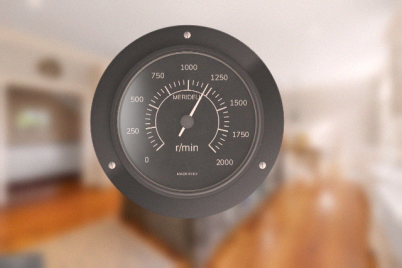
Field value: 1200
